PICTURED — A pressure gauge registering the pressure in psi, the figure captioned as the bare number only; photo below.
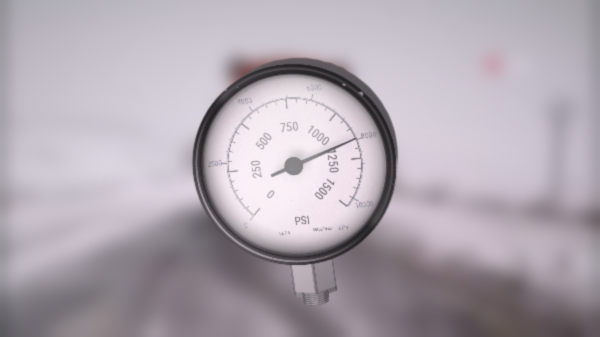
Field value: 1150
